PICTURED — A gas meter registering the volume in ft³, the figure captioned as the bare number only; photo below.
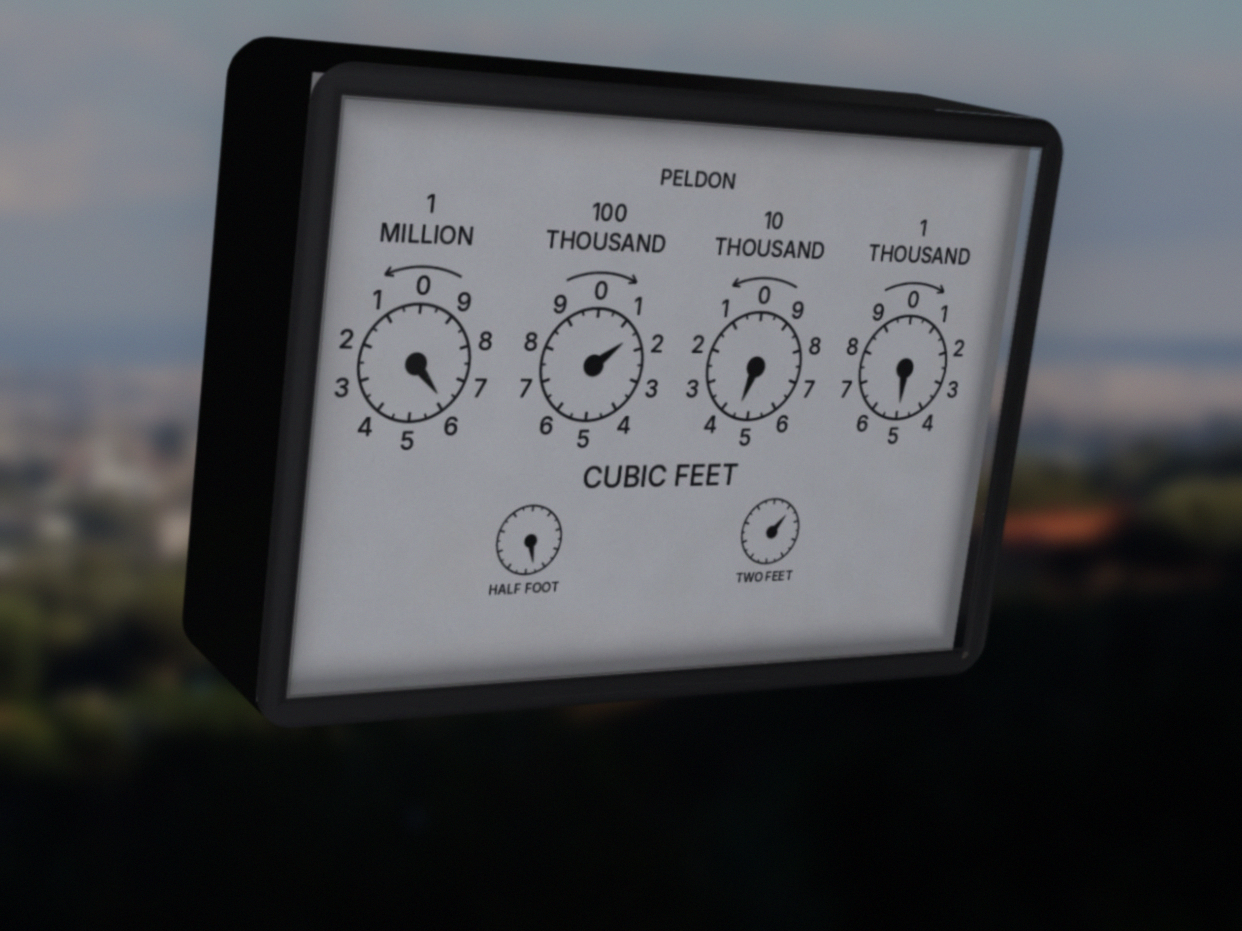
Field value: 614500
